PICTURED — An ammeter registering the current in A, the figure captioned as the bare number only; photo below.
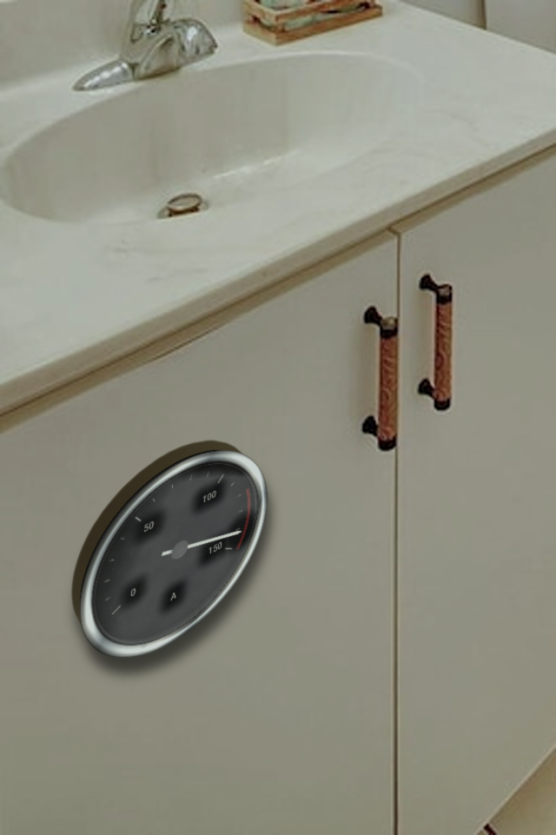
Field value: 140
